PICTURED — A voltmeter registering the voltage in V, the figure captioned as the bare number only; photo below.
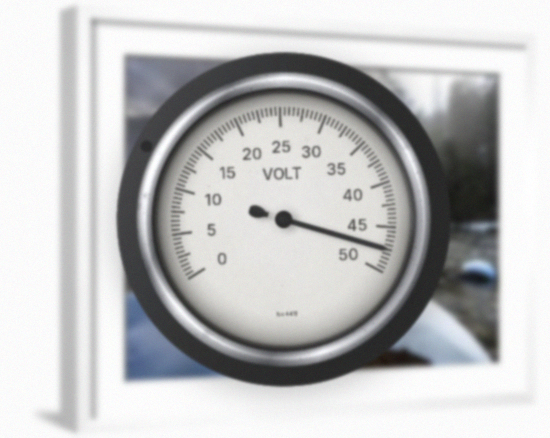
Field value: 47.5
